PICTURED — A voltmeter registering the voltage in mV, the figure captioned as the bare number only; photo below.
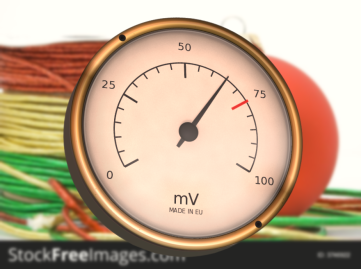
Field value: 65
